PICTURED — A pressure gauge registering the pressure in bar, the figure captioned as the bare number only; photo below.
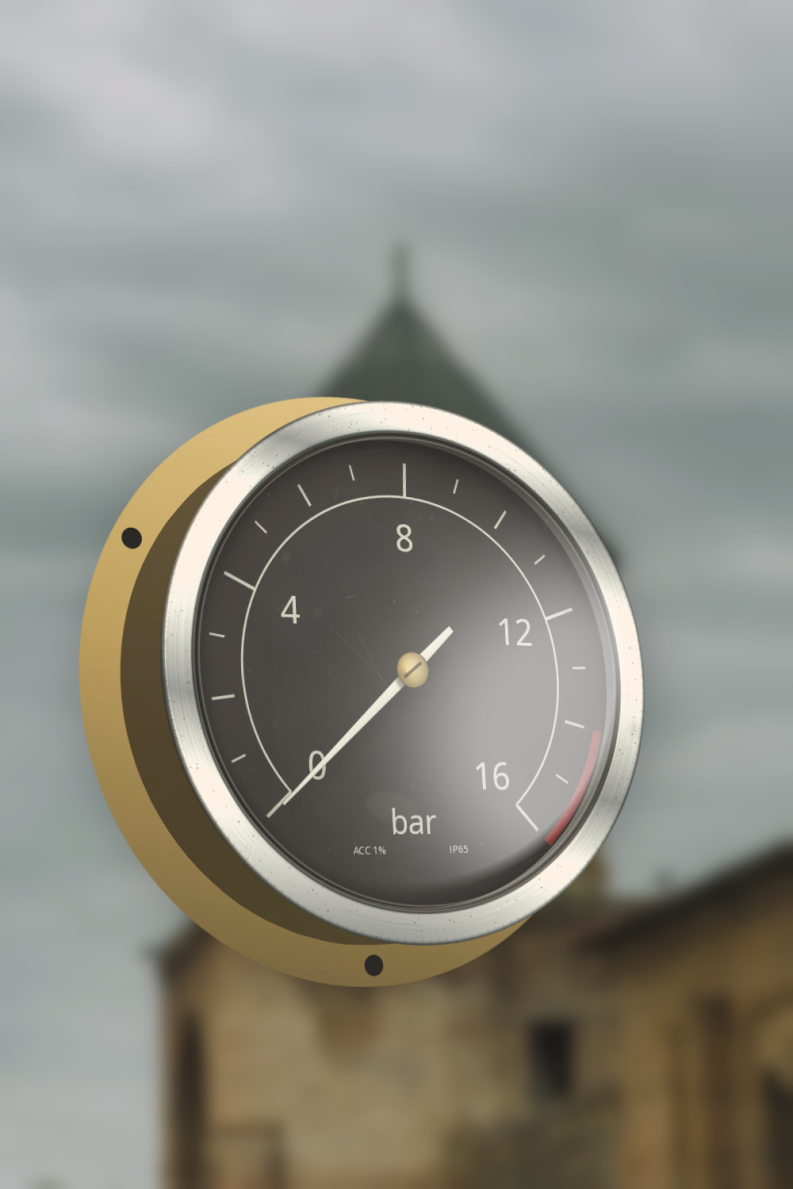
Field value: 0
